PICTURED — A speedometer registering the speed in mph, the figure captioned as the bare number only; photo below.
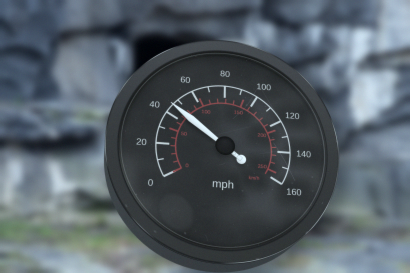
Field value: 45
